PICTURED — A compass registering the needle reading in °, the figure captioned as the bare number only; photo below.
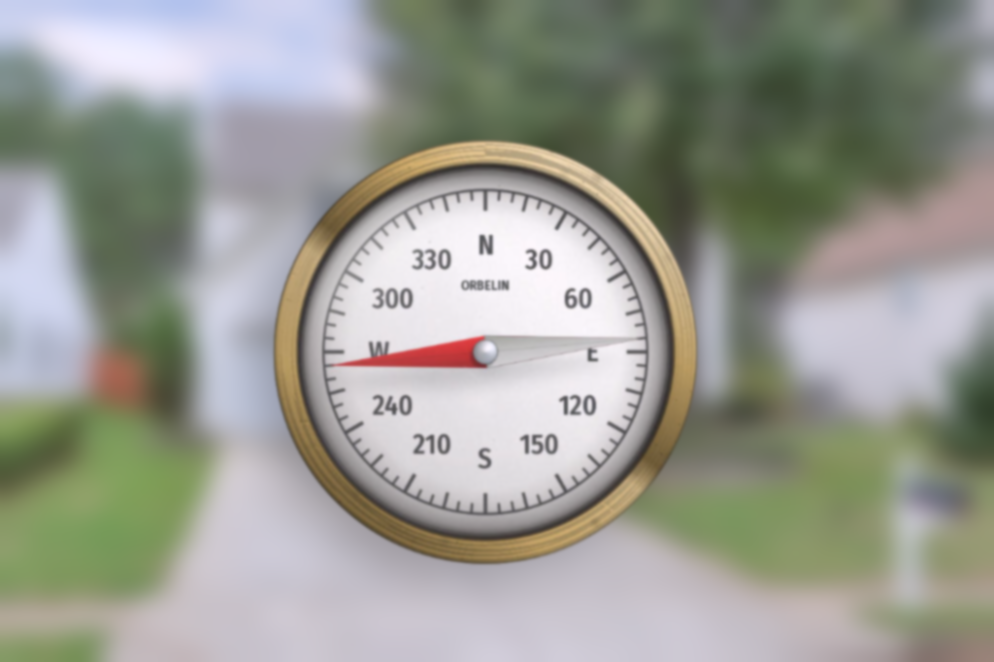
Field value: 265
